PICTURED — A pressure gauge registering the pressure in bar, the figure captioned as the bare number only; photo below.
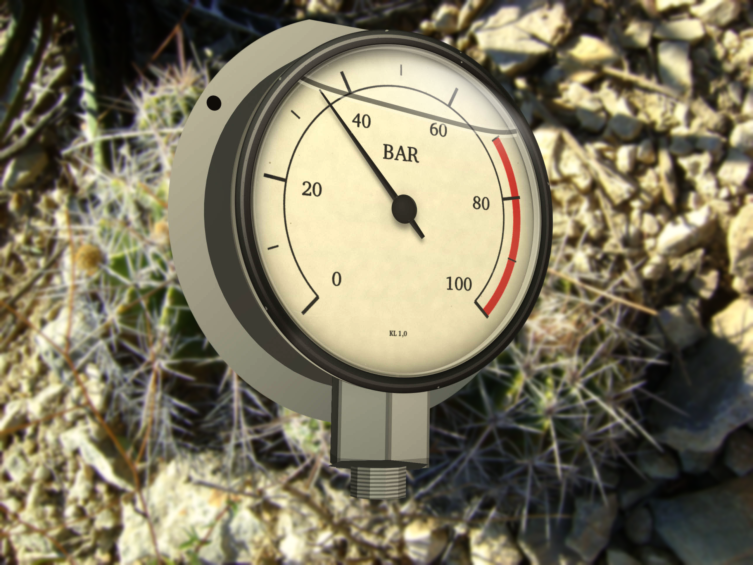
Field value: 35
